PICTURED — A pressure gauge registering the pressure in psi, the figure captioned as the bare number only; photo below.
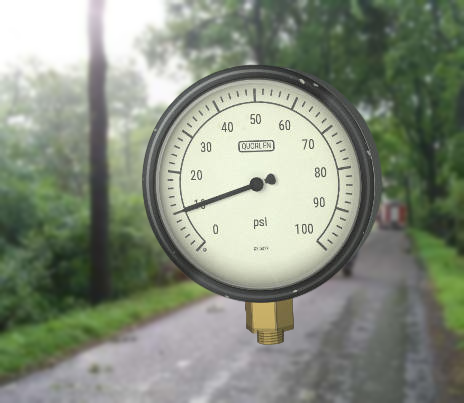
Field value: 10
